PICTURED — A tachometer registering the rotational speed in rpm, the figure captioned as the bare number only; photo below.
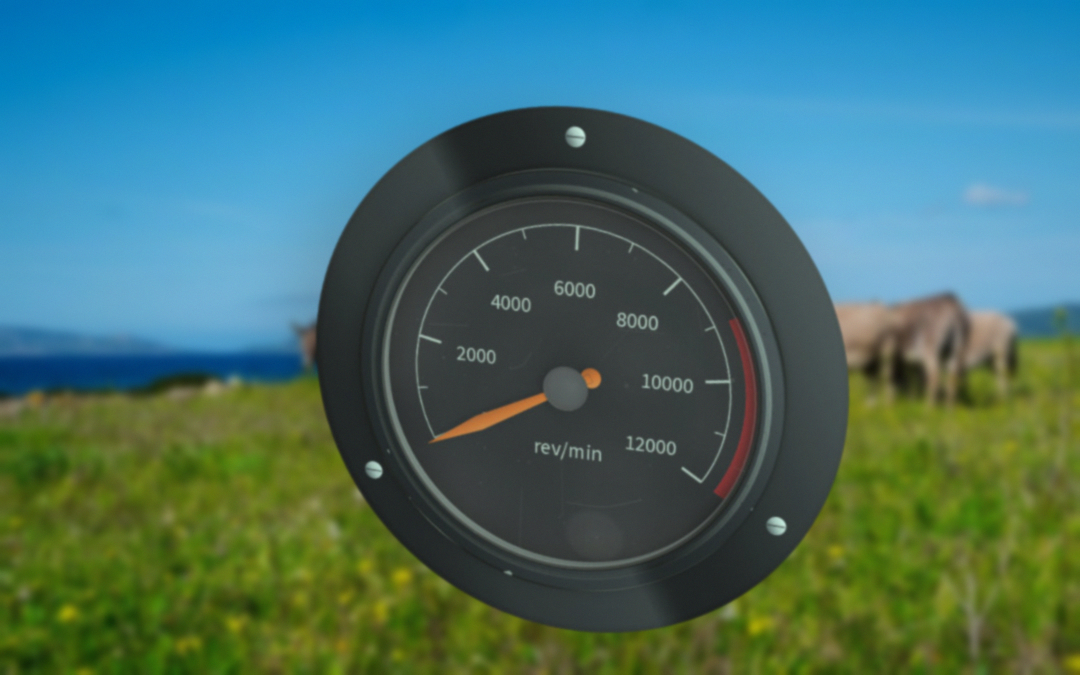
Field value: 0
